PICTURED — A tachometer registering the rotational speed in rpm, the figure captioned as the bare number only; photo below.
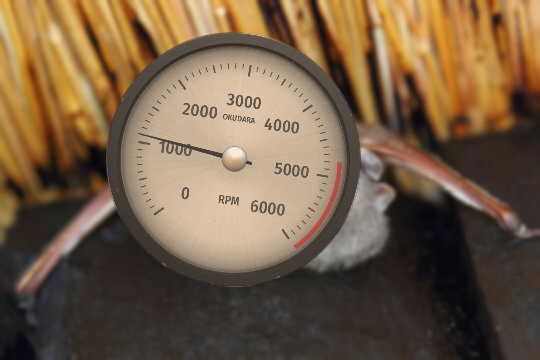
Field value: 1100
